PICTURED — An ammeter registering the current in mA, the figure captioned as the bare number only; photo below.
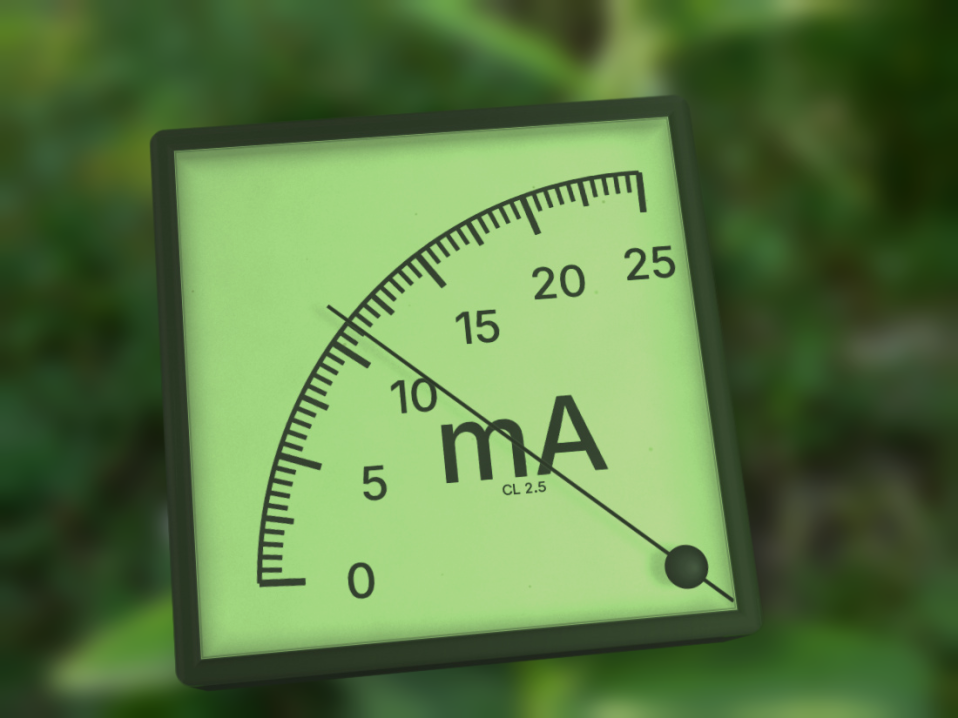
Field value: 11
